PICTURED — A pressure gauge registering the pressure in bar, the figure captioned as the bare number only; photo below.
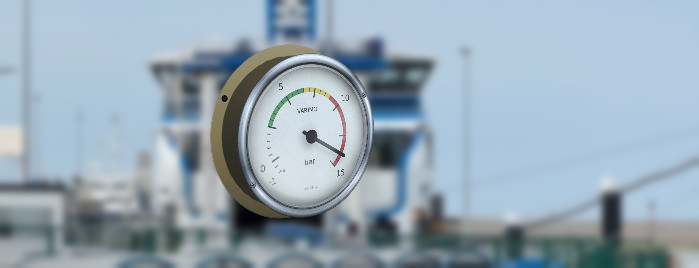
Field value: 14
